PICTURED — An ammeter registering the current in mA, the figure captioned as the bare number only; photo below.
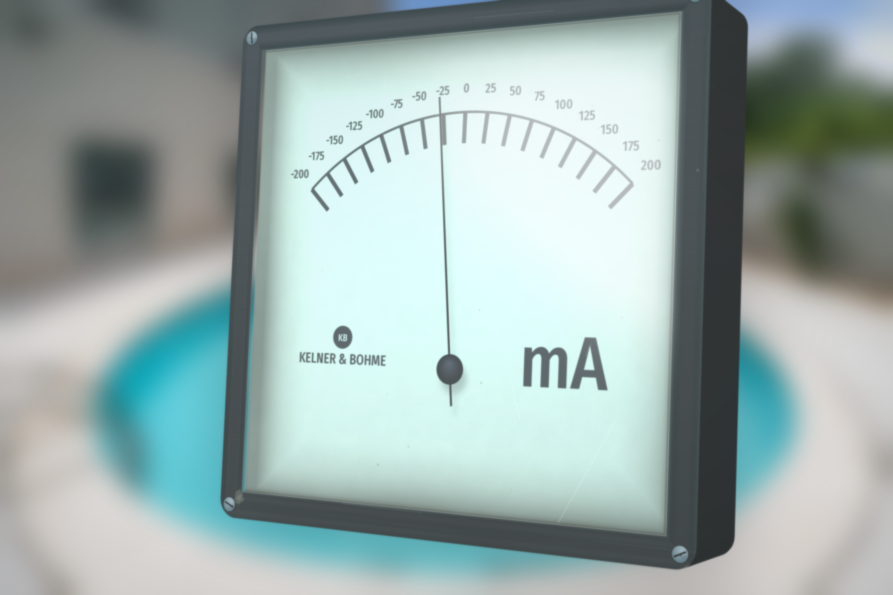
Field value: -25
